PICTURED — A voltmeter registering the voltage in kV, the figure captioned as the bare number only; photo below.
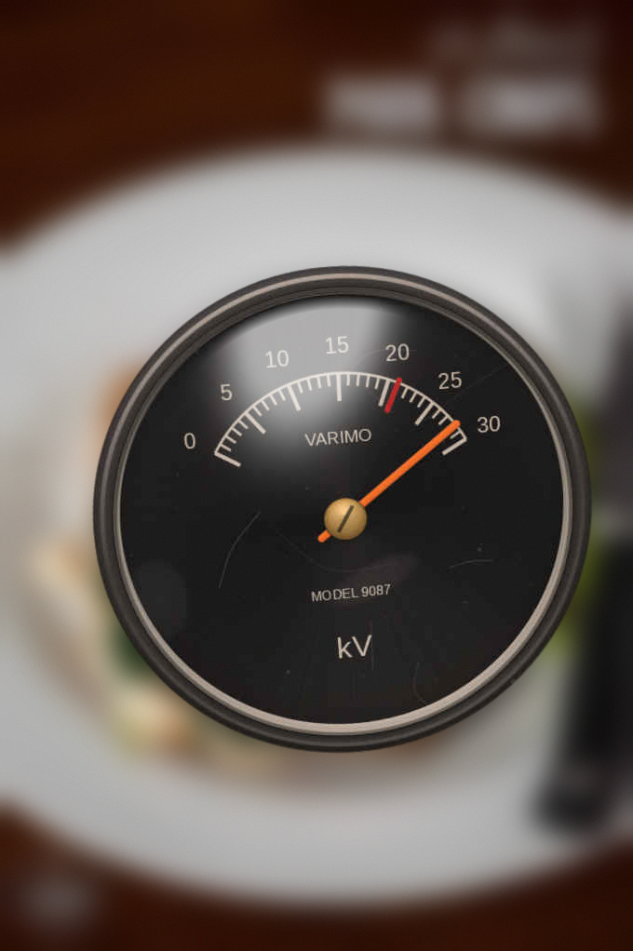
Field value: 28
